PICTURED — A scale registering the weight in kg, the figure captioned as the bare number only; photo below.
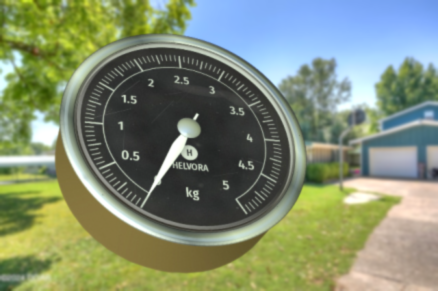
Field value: 0
